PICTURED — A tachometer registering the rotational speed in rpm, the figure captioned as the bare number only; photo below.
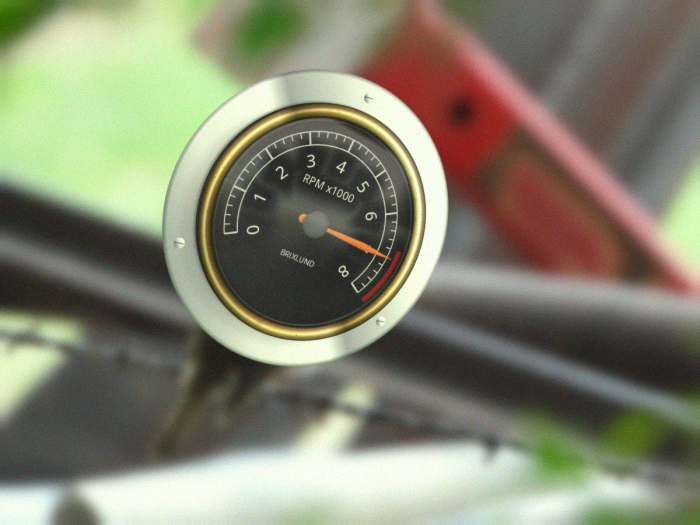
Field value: 7000
